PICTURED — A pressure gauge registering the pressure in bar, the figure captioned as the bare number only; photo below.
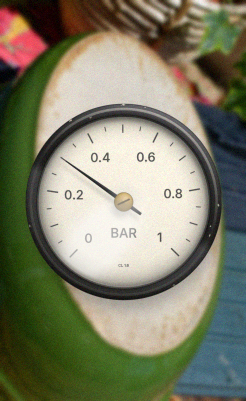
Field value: 0.3
